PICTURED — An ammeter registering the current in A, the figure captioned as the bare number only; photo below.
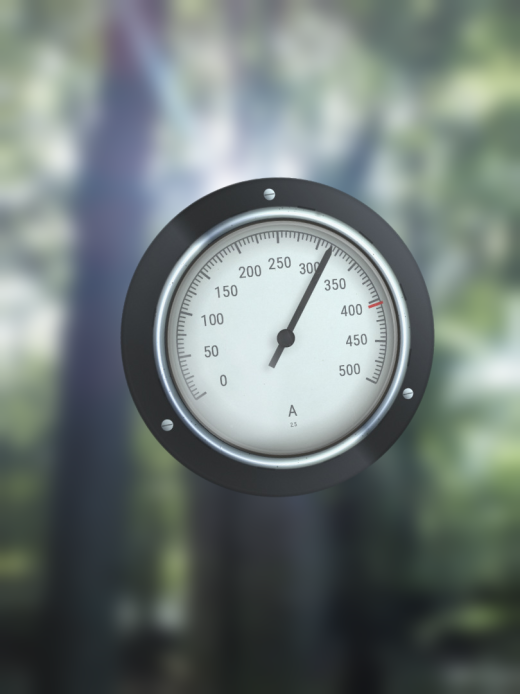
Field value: 315
